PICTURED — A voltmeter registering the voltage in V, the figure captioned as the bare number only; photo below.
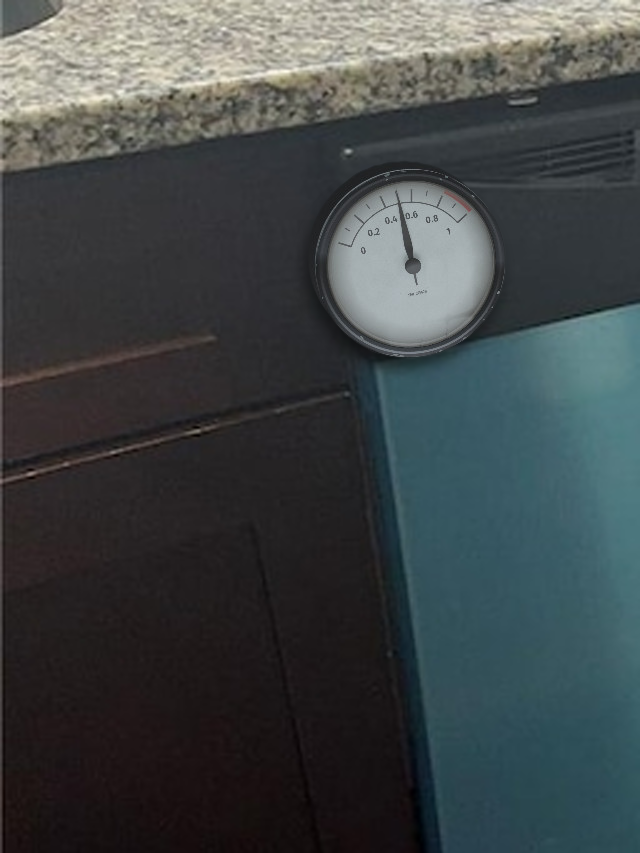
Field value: 0.5
